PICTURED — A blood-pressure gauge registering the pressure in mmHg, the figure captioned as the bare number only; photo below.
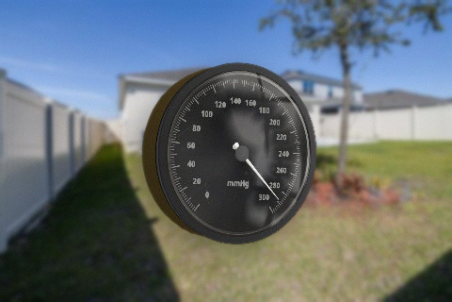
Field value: 290
